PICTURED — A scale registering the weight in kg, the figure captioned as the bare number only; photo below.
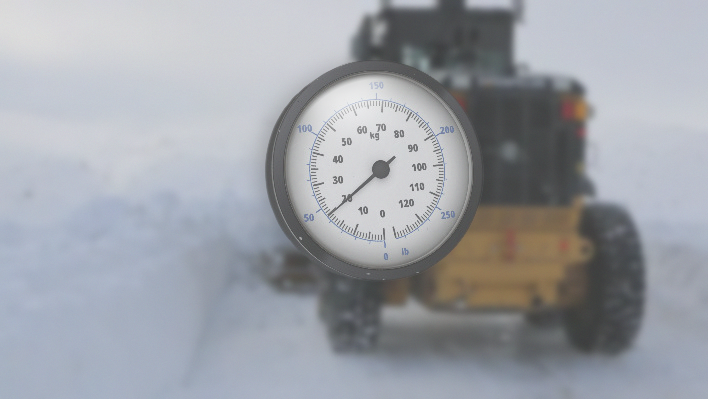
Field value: 20
